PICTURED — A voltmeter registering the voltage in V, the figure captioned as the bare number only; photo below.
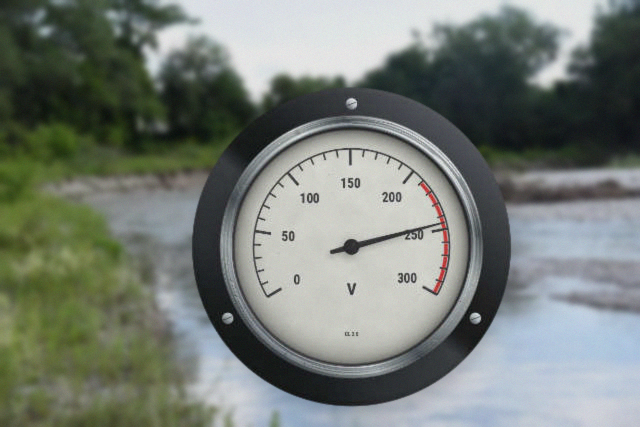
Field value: 245
